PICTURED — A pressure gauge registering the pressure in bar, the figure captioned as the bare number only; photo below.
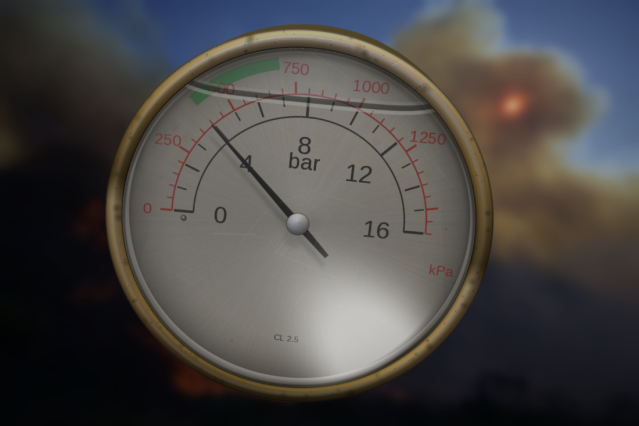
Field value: 4
